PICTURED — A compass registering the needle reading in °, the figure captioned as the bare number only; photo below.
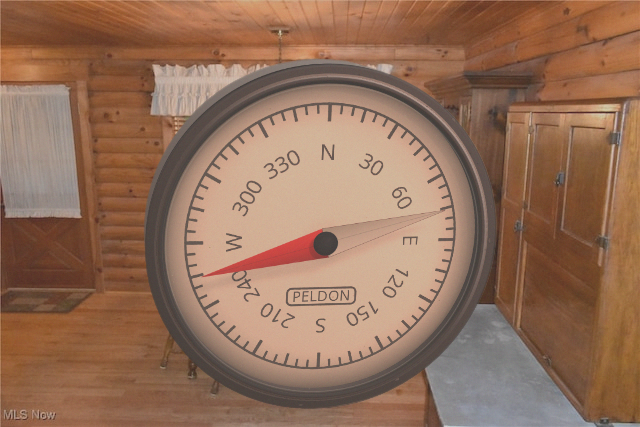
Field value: 255
